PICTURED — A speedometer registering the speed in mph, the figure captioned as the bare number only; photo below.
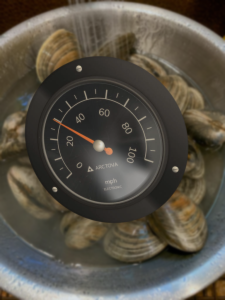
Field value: 30
